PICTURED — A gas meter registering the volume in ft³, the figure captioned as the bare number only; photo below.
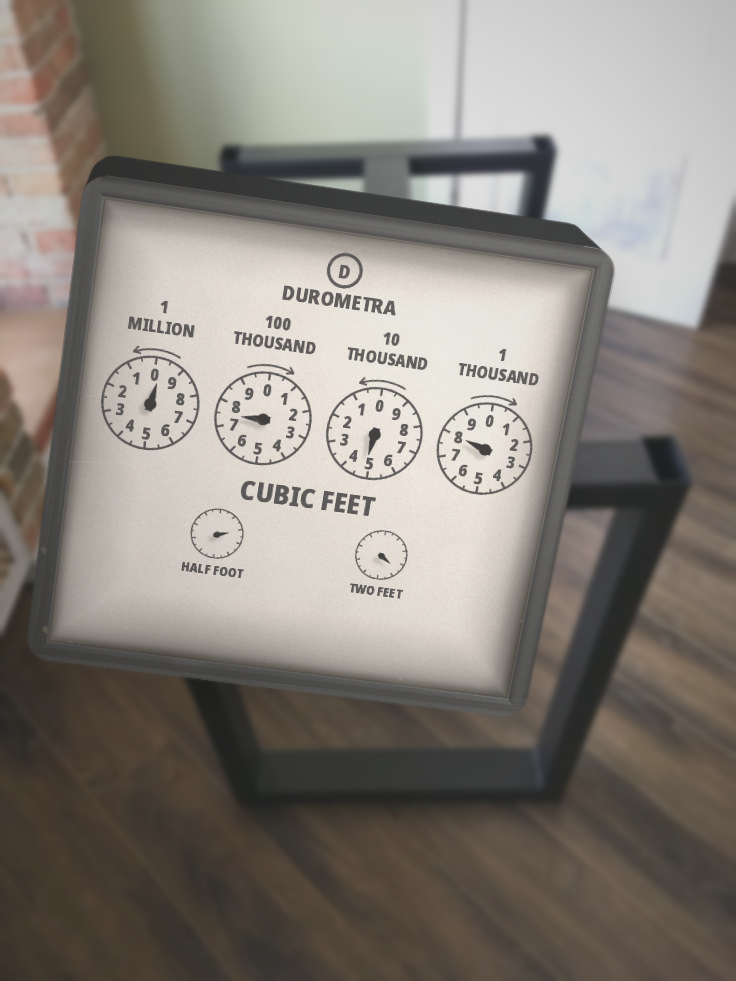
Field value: 974800
